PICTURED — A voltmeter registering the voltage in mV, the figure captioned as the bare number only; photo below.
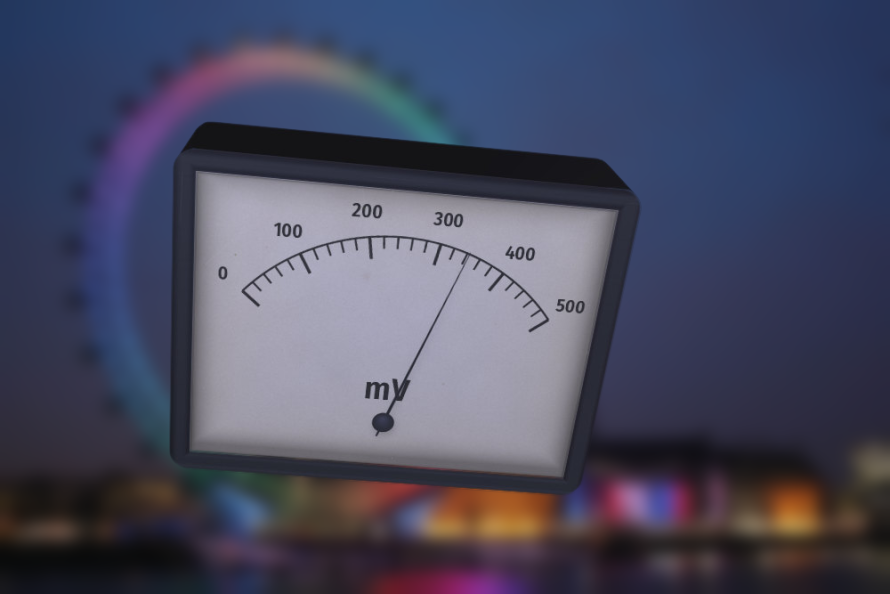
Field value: 340
